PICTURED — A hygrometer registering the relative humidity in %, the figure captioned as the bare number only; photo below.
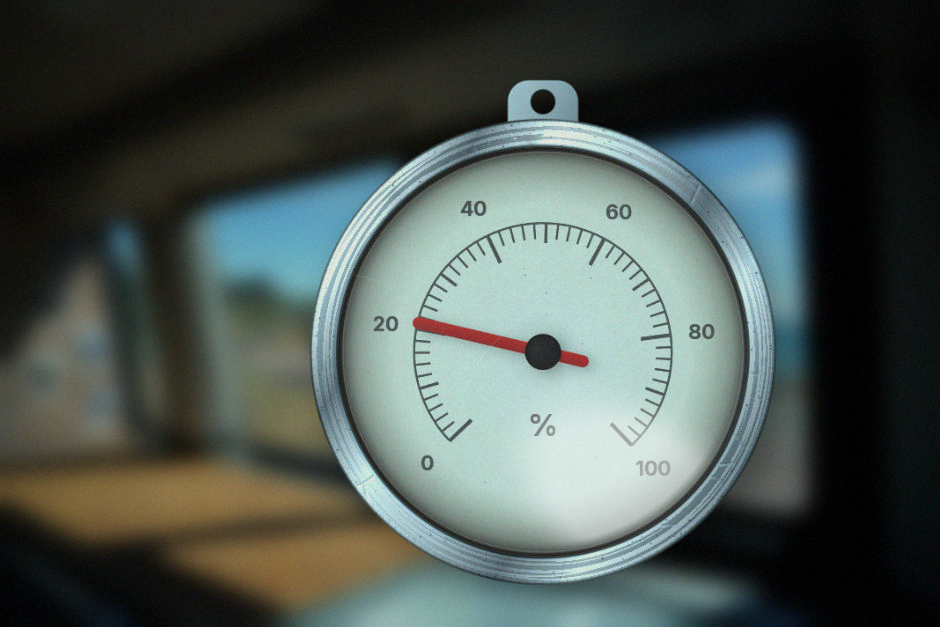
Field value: 21
